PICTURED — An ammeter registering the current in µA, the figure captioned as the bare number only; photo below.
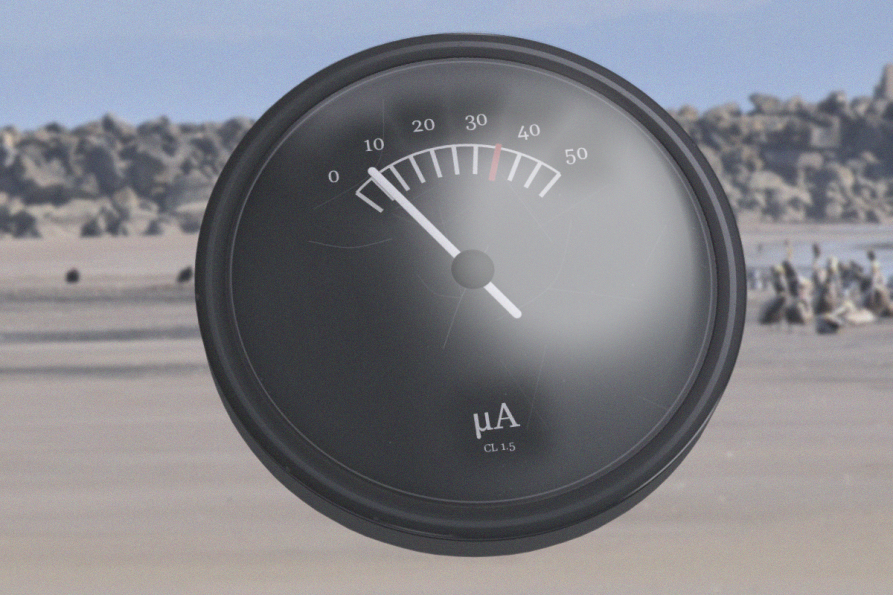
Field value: 5
